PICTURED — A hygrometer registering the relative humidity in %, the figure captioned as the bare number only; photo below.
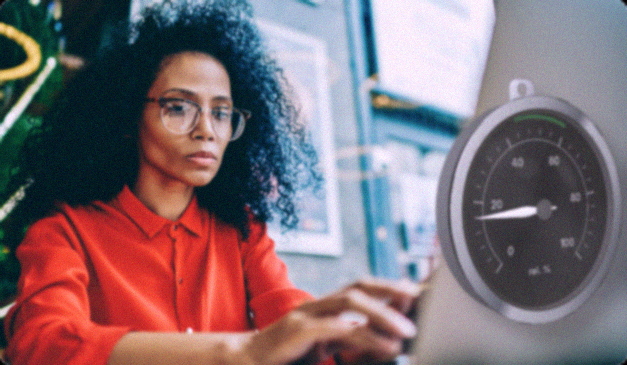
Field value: 16
